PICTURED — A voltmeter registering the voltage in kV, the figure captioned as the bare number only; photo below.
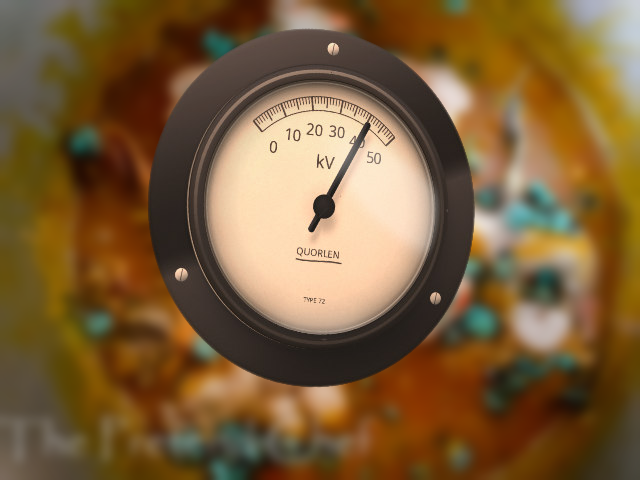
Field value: 40
